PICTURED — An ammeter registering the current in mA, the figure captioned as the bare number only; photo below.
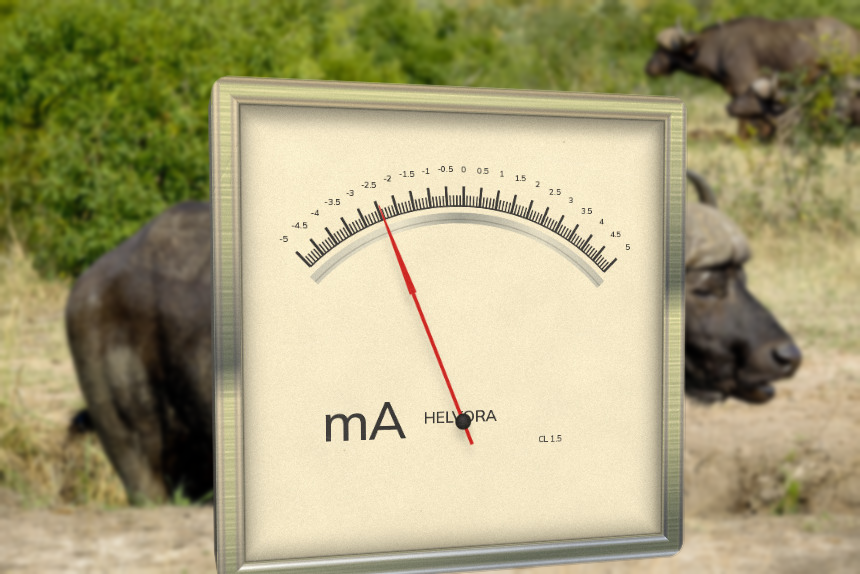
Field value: -2.5
